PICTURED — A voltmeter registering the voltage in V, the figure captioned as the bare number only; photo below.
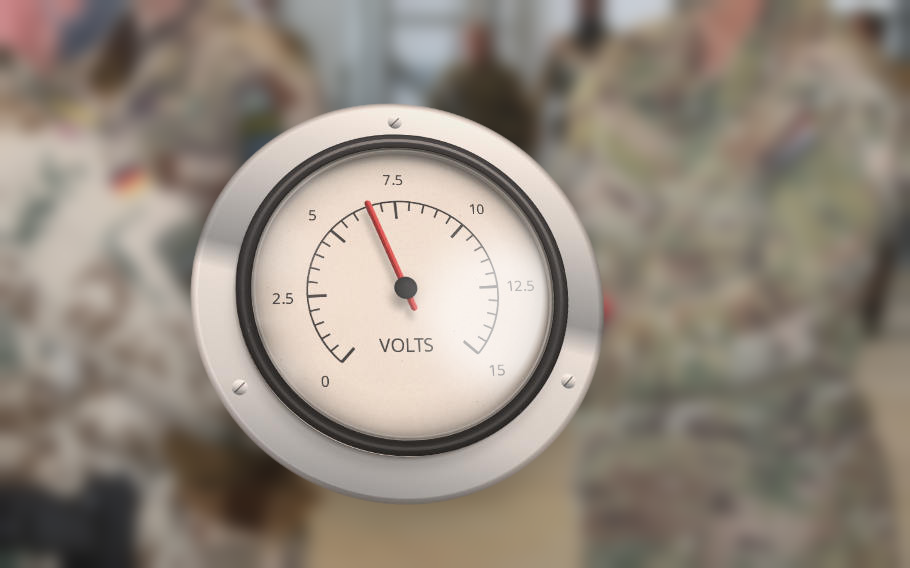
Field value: 6.5
